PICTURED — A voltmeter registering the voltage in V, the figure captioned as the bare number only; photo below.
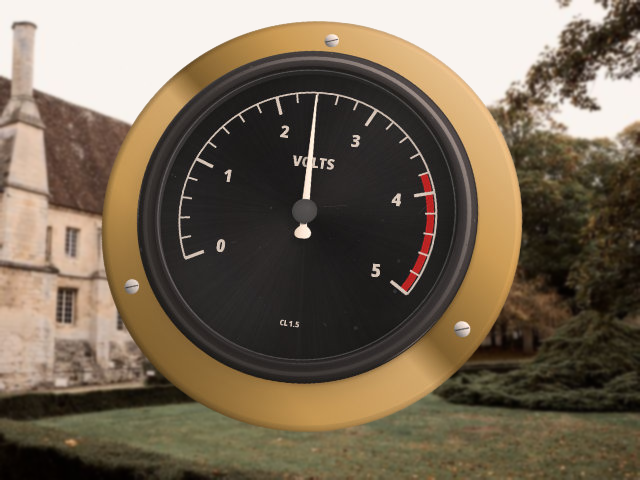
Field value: 2.4
